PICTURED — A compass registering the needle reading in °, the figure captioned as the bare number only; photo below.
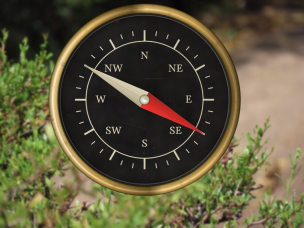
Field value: 120
